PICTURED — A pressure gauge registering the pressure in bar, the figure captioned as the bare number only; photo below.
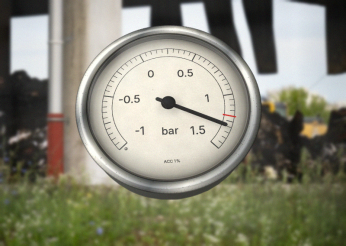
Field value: 1.3
